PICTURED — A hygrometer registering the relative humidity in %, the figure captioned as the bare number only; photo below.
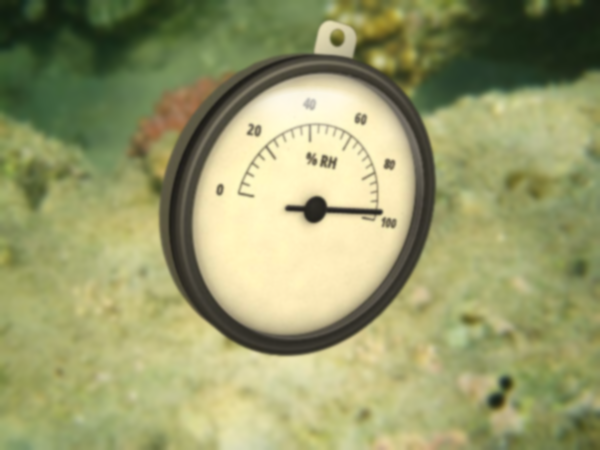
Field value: 96
